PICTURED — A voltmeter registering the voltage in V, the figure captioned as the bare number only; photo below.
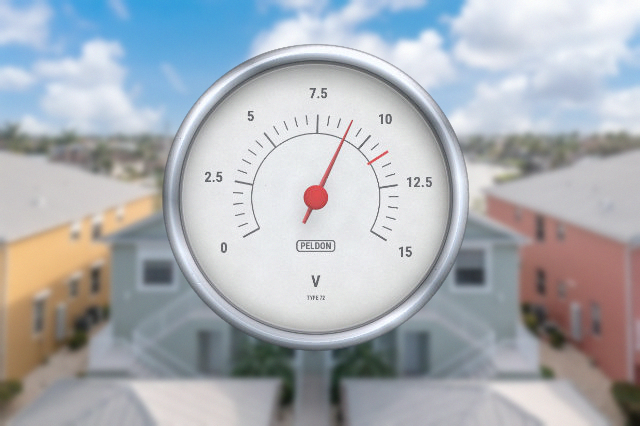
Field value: 9
